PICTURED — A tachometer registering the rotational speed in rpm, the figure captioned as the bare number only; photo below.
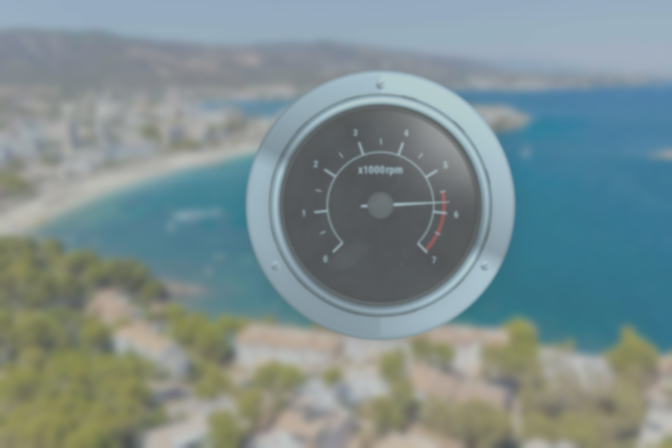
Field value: 5750
